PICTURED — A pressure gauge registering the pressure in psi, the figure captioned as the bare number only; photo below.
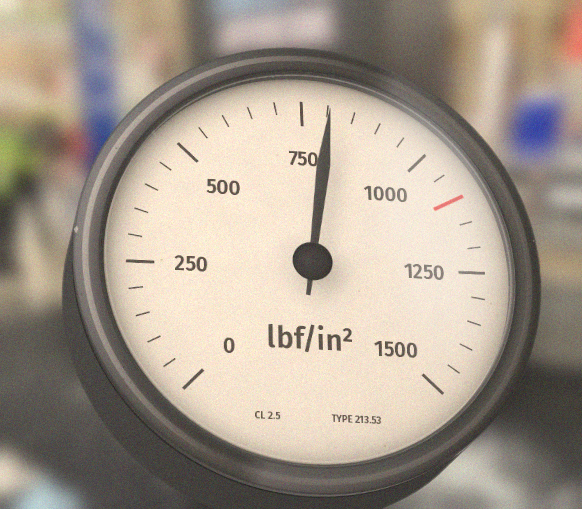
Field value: 800
